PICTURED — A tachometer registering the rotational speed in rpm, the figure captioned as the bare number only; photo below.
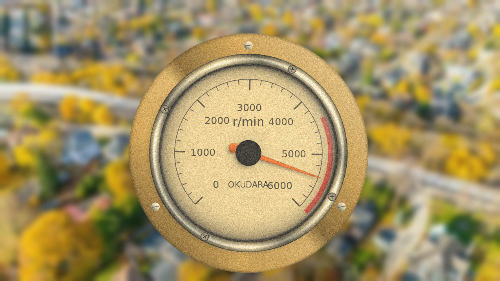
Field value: 5400
